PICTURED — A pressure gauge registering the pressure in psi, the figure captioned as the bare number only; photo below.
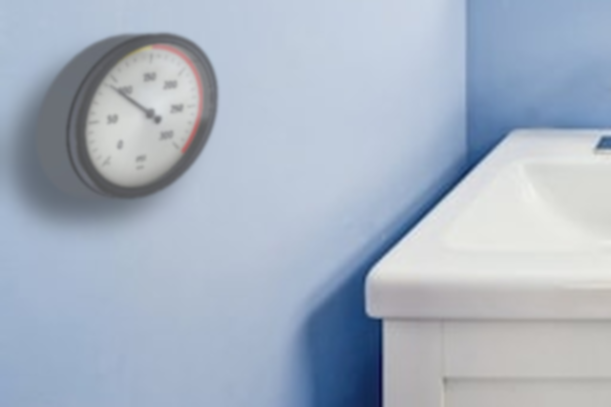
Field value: 90
